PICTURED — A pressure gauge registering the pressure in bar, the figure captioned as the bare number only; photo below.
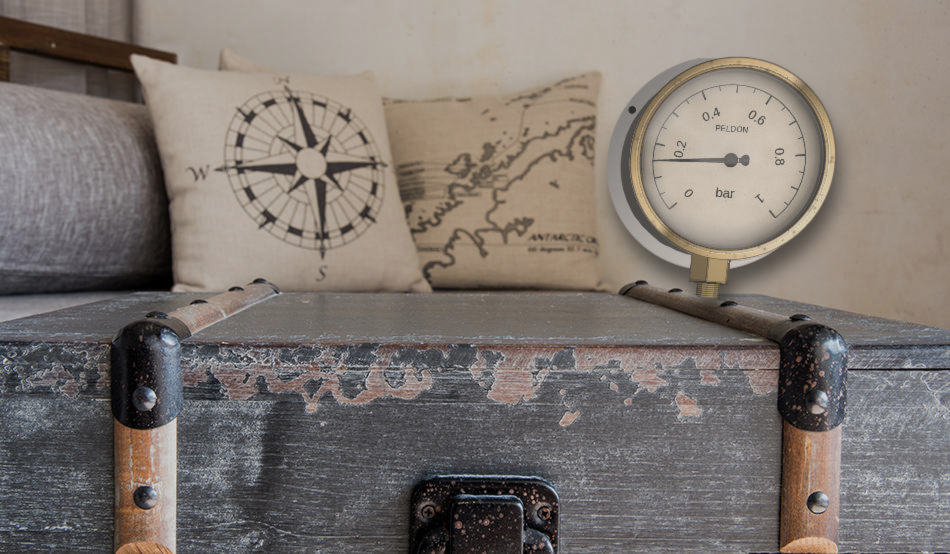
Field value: 0.15
